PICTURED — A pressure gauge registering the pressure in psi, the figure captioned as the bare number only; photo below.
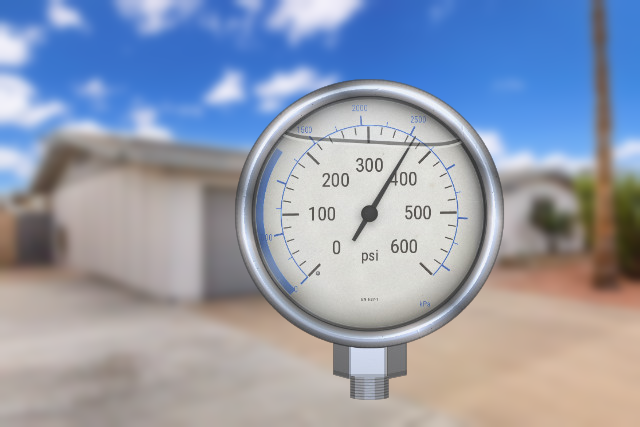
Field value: 370
